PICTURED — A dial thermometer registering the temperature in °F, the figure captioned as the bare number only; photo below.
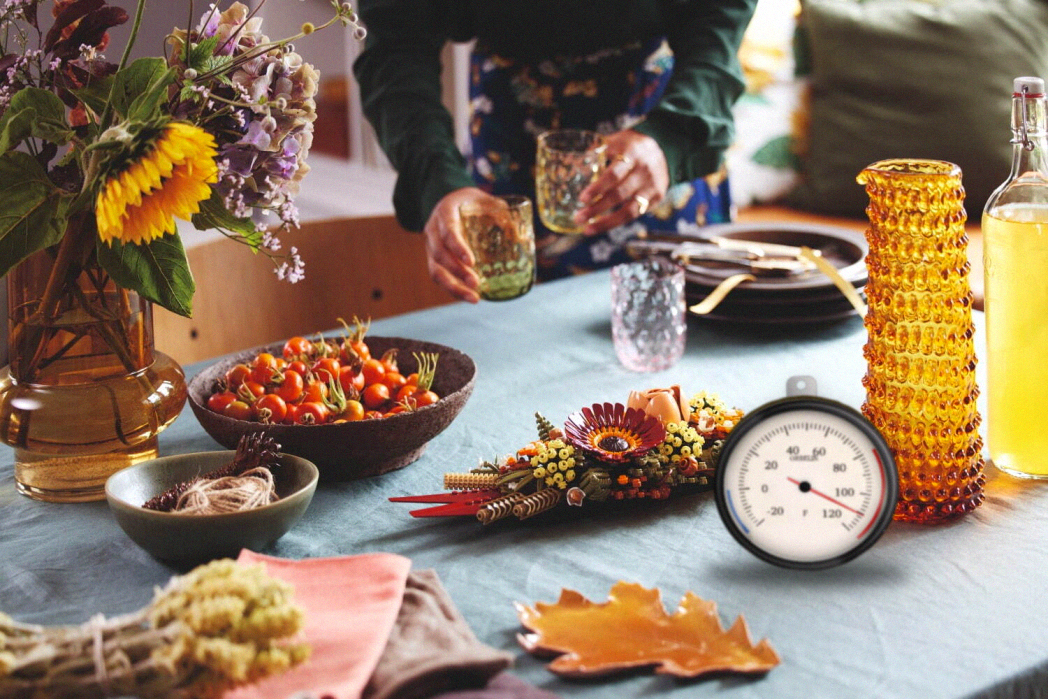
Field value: 110
